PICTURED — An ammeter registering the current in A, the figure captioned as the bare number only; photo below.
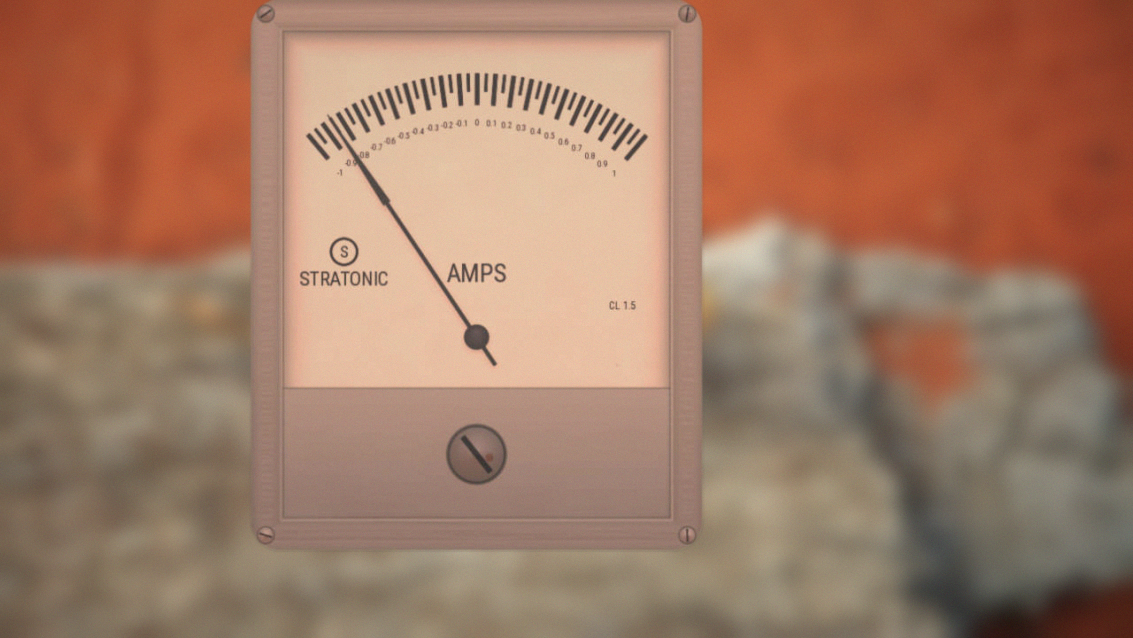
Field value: -0.85
